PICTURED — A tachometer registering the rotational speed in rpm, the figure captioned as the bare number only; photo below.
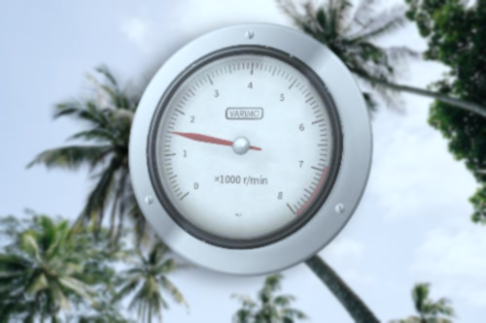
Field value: 1500
